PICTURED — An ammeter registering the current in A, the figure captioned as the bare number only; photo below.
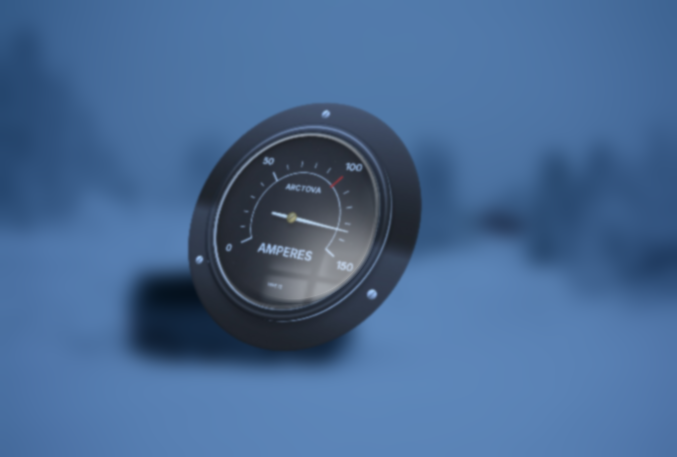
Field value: 135
